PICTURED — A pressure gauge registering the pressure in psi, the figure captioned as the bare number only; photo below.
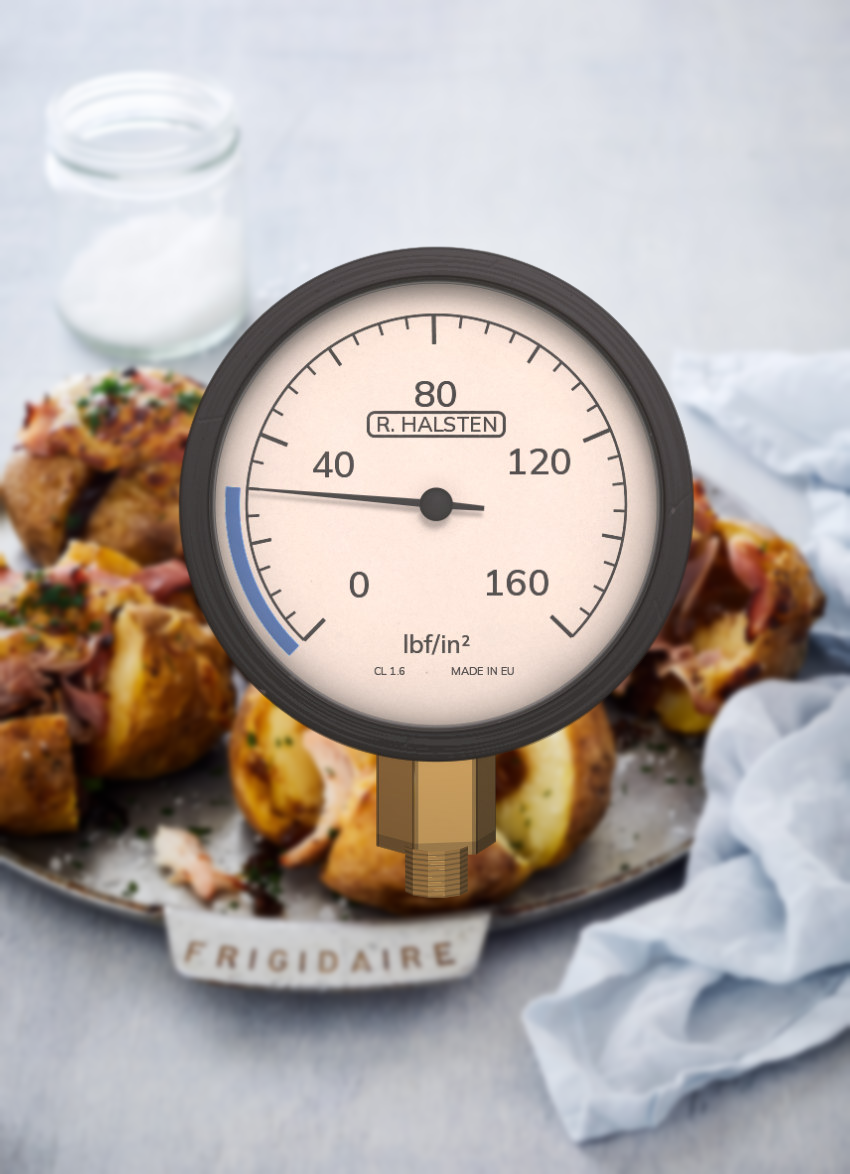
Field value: 30
